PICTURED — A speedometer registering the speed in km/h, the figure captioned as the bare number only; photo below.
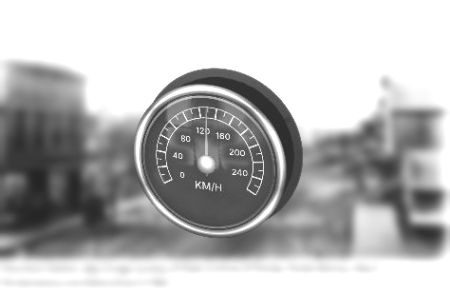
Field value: 130
